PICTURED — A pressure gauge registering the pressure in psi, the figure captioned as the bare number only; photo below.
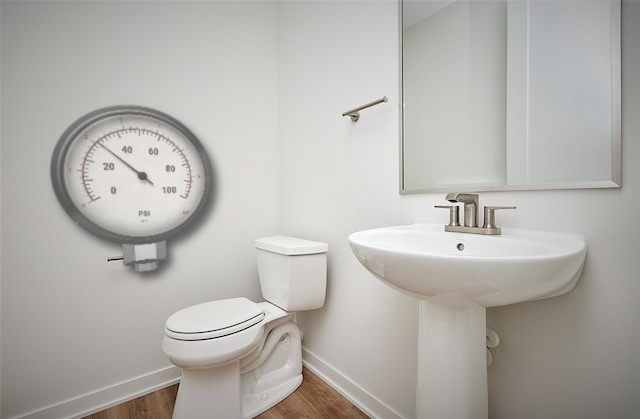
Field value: 30
